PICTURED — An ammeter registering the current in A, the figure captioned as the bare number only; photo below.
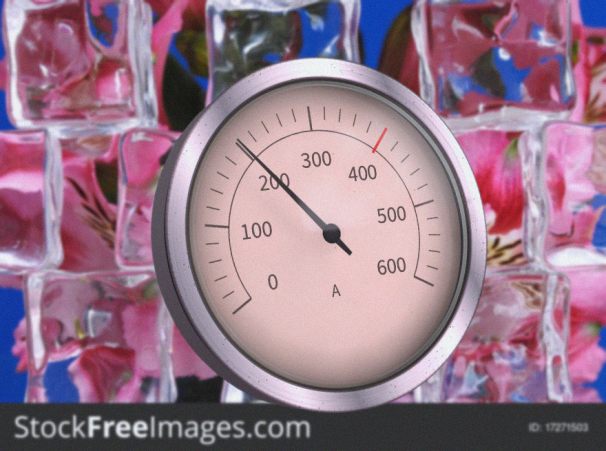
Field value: 200
